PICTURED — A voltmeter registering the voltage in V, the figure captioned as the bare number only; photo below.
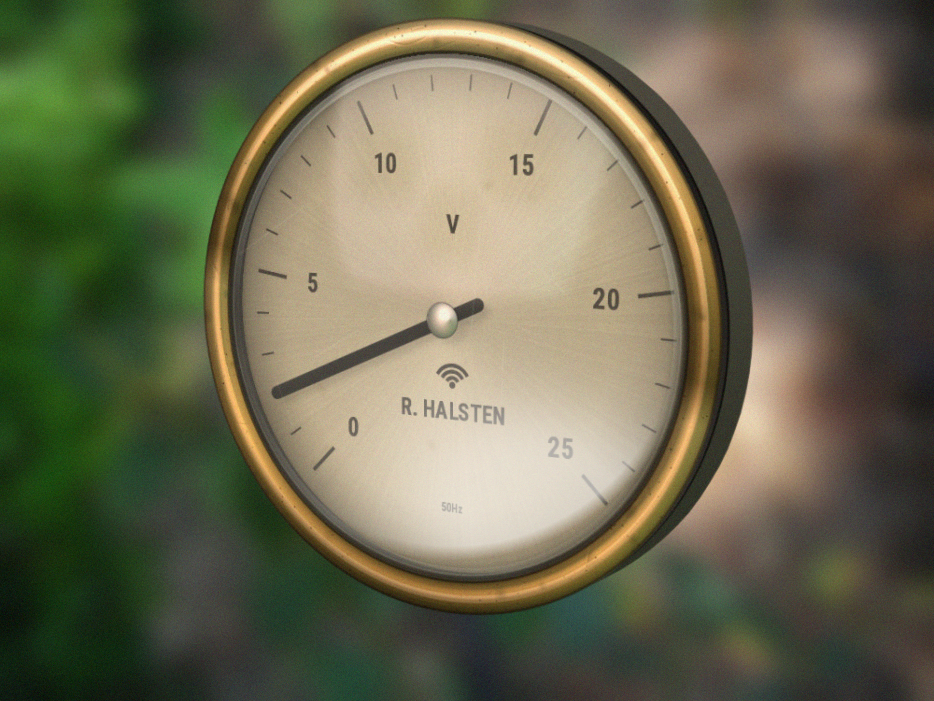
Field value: 2
